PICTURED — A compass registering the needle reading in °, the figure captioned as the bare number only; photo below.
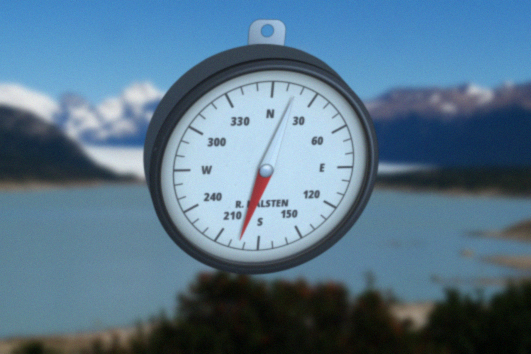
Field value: 195
